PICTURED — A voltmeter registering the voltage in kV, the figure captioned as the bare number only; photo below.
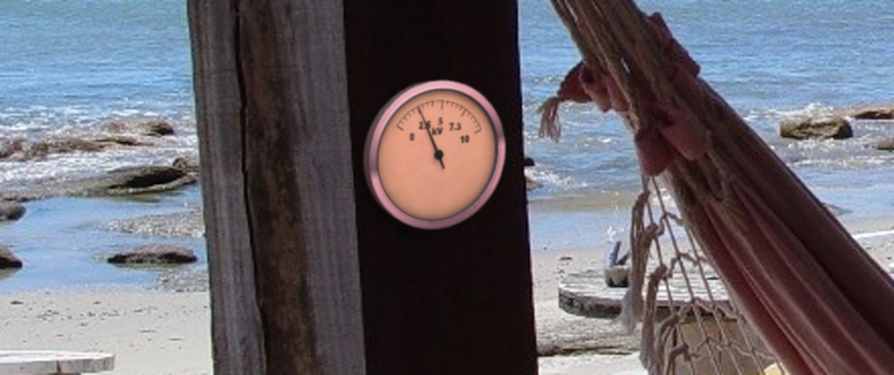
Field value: 2.5
